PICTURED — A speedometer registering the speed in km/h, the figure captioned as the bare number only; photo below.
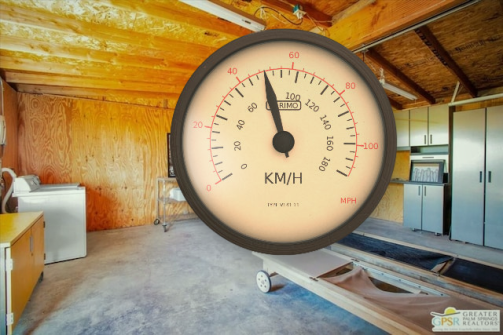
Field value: 80
